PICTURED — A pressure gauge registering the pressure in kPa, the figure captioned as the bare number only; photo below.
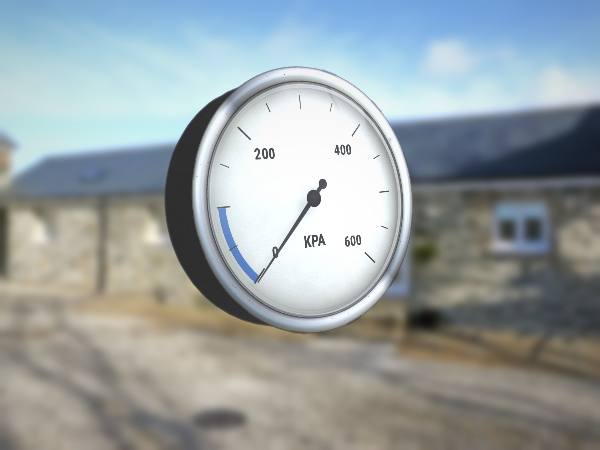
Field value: 0
